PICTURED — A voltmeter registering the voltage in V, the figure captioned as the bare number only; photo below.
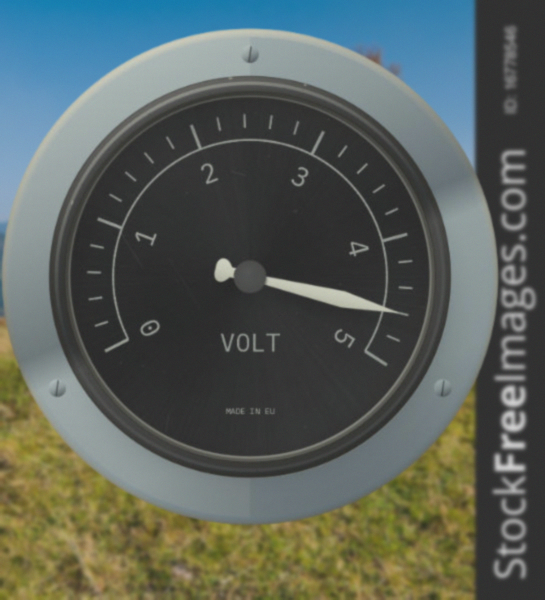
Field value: 4.6
